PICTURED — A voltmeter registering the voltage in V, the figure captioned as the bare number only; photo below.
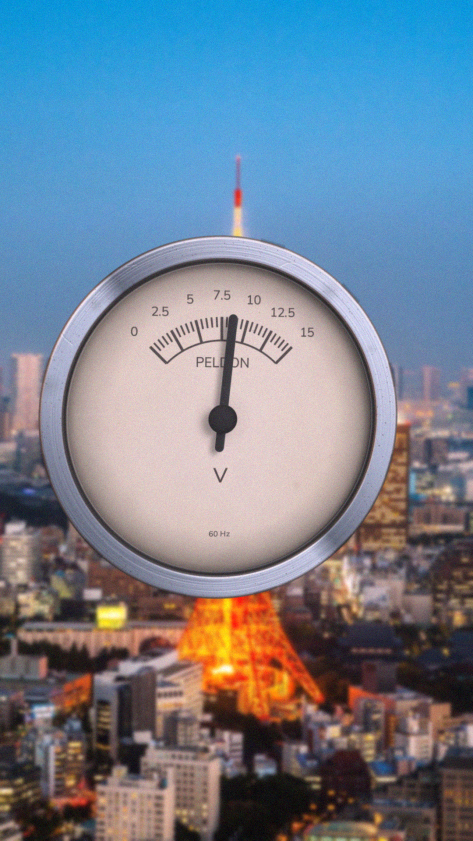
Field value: 8.5
